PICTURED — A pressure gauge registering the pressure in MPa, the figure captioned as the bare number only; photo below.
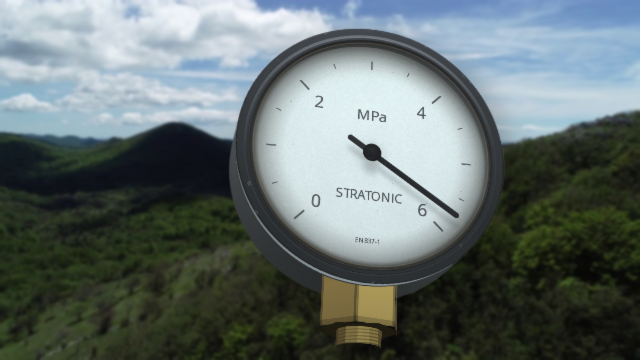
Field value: 5.75
